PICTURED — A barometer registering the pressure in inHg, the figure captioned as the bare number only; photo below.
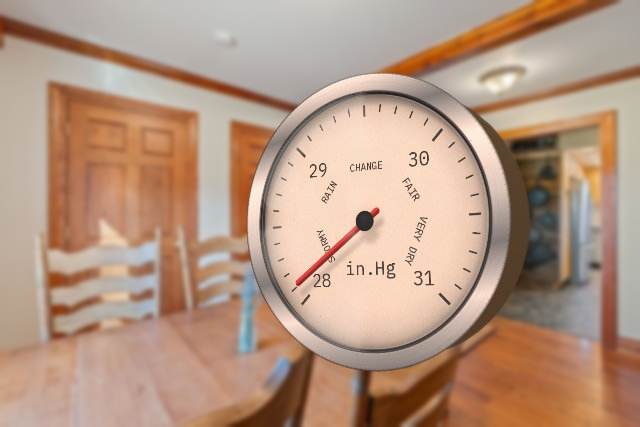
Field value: 28.1
